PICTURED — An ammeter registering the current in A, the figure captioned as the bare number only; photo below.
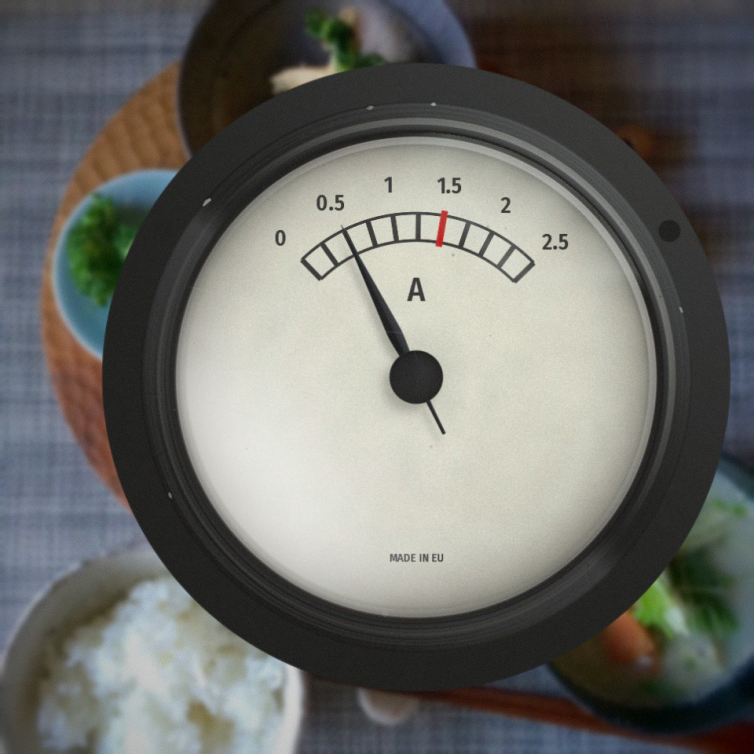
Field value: 0.5
